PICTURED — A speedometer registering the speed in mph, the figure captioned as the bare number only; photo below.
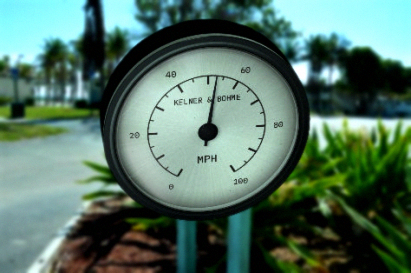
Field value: 52.5
